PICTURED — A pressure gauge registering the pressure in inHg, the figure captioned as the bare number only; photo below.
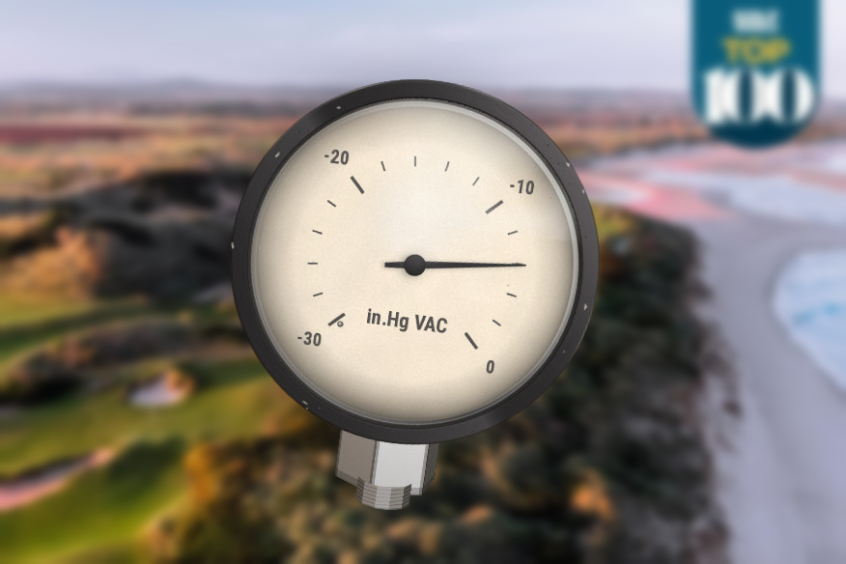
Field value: -6
